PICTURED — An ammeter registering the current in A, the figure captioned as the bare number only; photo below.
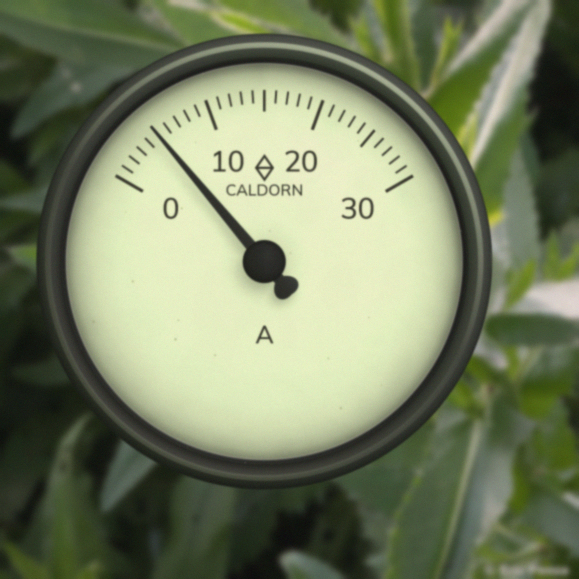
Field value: 5
